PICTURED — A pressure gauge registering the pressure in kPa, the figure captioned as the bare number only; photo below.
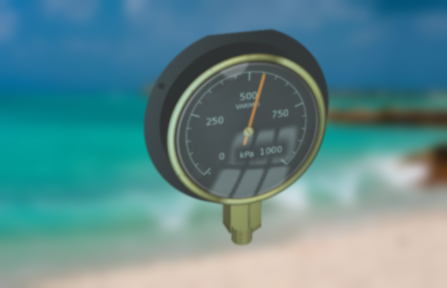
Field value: 550
